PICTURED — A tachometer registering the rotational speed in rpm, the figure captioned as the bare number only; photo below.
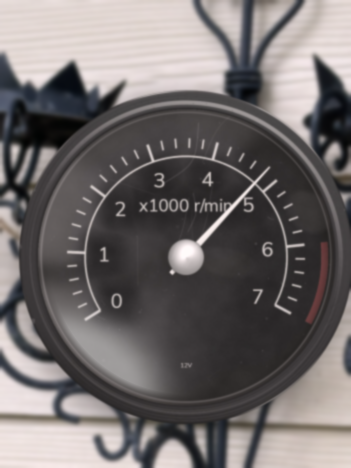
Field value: 4800
